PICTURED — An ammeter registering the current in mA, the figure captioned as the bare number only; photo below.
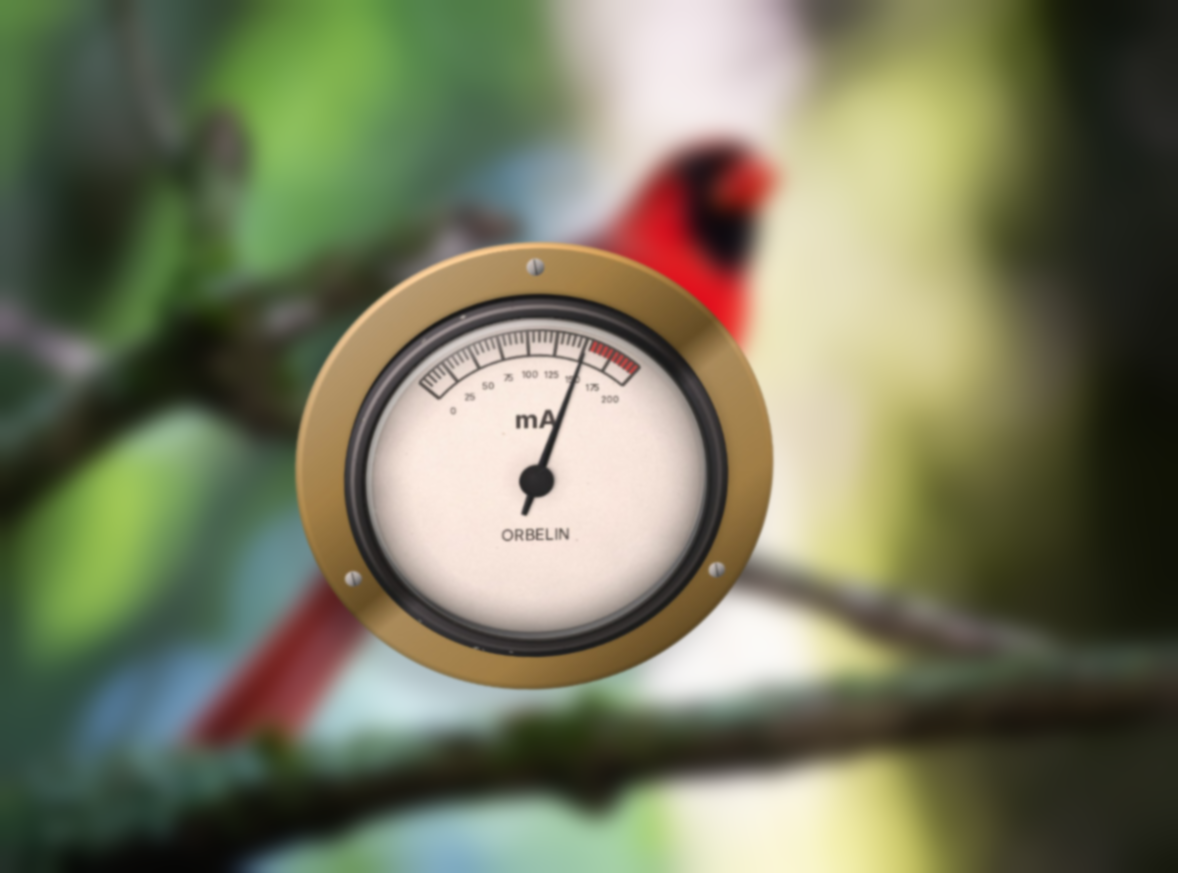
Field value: 150
